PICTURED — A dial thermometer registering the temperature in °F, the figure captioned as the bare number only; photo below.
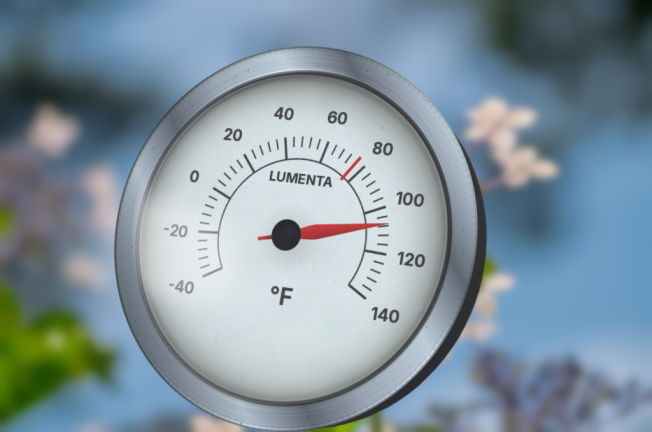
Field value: 108
